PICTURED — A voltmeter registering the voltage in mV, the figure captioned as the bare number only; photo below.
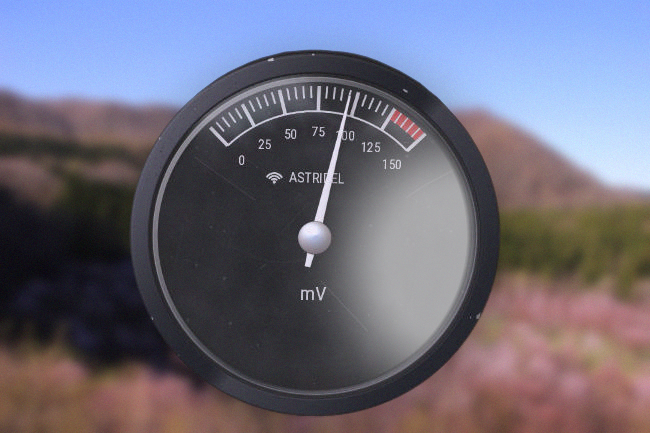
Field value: 95
